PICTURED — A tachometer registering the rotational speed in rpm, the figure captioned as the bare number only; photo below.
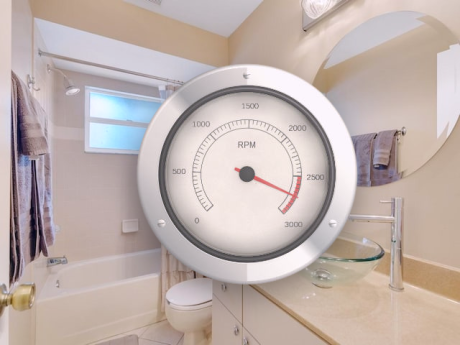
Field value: 2750
